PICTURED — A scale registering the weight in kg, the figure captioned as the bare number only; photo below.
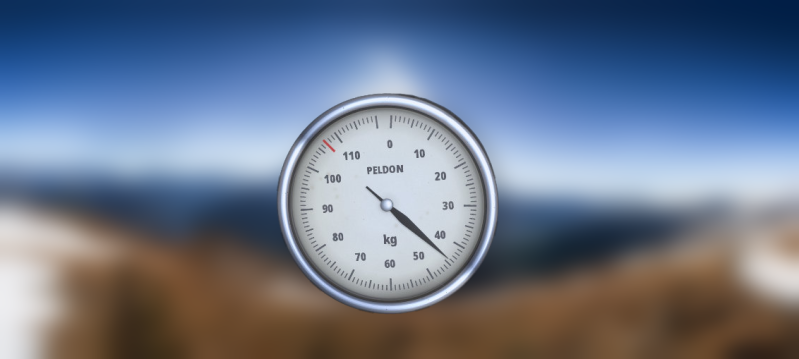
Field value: 44
